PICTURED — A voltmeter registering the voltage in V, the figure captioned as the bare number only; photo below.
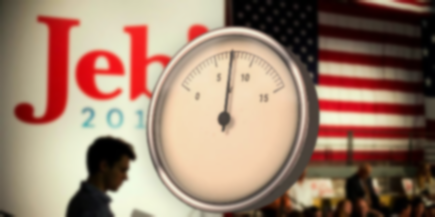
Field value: 7.5
